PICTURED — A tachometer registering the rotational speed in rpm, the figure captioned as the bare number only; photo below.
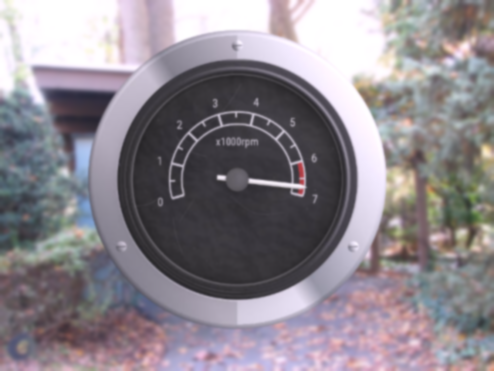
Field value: 6750
